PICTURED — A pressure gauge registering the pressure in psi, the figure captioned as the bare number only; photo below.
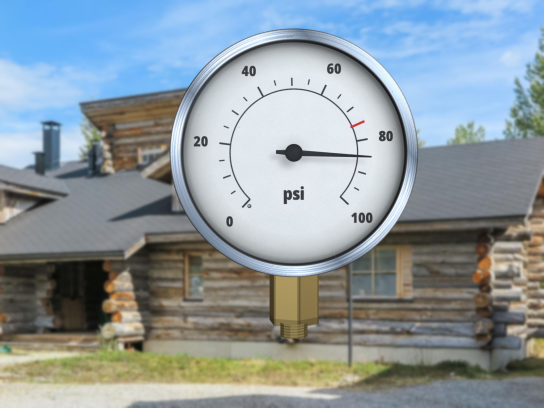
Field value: 85
